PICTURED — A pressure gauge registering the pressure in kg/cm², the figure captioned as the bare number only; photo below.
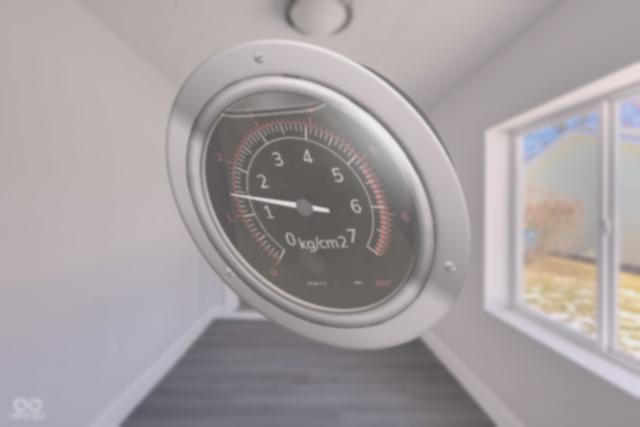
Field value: 1.5
